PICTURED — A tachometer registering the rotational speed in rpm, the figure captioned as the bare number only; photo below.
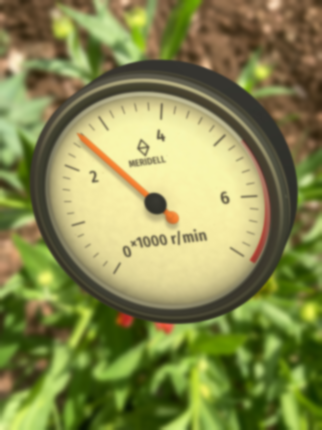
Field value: 2600
